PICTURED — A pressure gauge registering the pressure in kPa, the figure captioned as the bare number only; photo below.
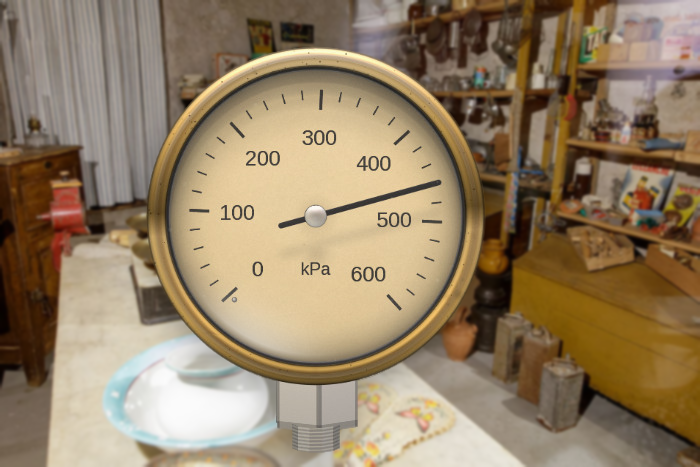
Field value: 460
